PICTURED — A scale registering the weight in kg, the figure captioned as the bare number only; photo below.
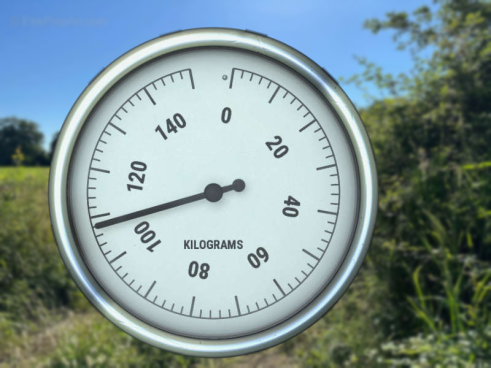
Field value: 108
